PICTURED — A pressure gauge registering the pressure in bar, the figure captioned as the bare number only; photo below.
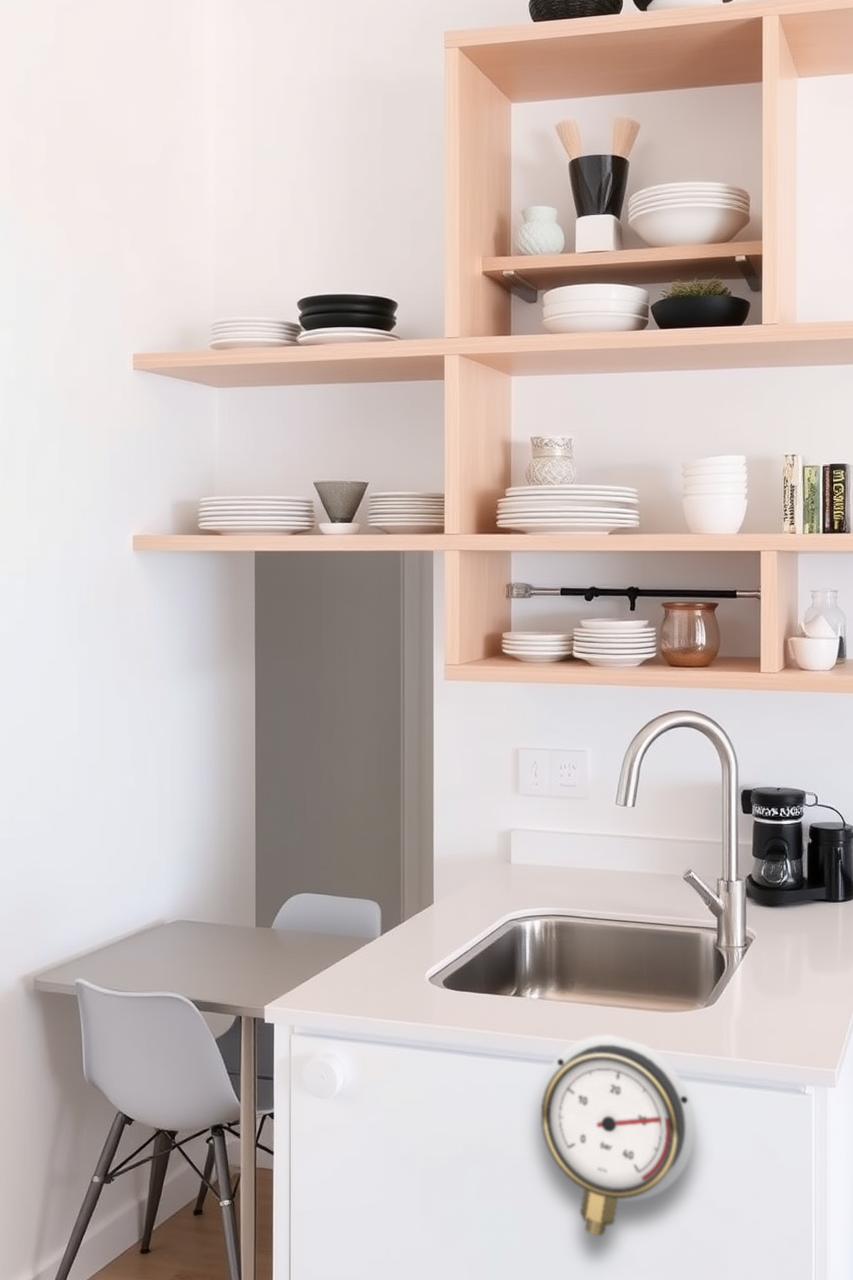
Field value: 30
